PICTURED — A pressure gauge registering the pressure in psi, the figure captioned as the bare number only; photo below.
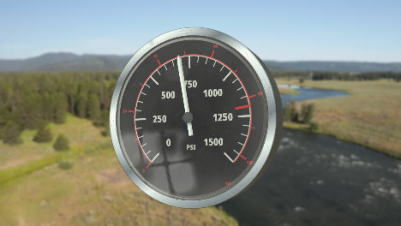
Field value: 700
